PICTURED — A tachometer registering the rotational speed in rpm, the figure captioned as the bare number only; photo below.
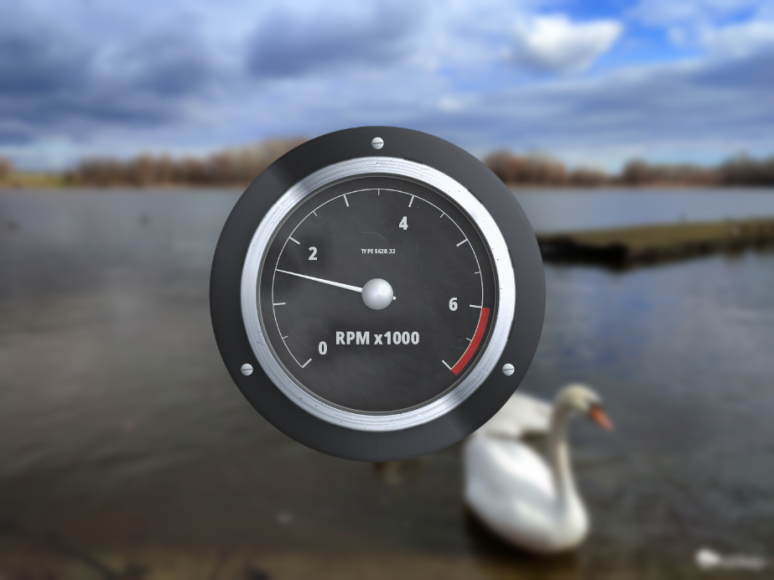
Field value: 1500
